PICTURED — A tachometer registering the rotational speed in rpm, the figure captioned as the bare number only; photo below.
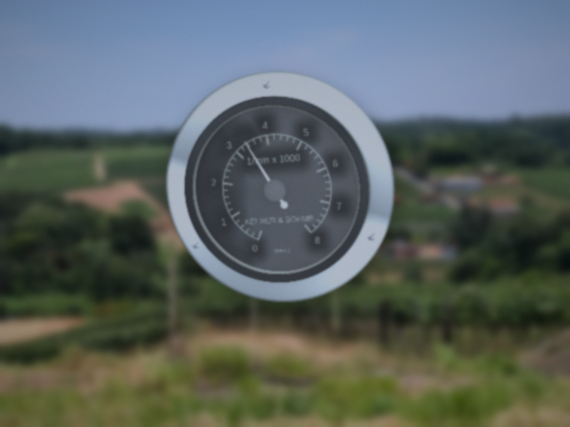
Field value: 3400
